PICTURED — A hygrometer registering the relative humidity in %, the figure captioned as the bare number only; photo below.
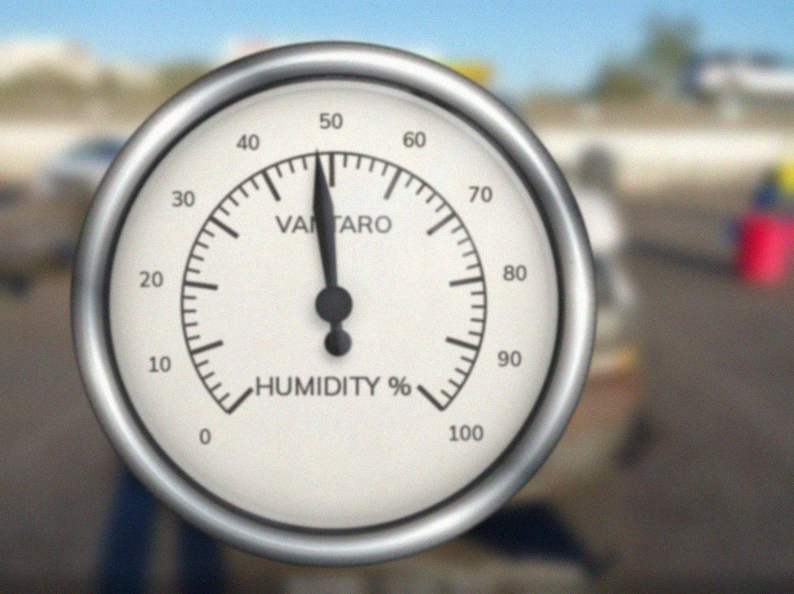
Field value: 48
